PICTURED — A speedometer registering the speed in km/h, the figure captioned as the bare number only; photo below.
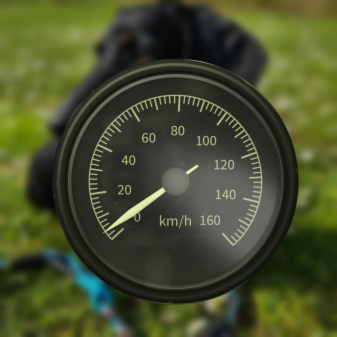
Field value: 4
